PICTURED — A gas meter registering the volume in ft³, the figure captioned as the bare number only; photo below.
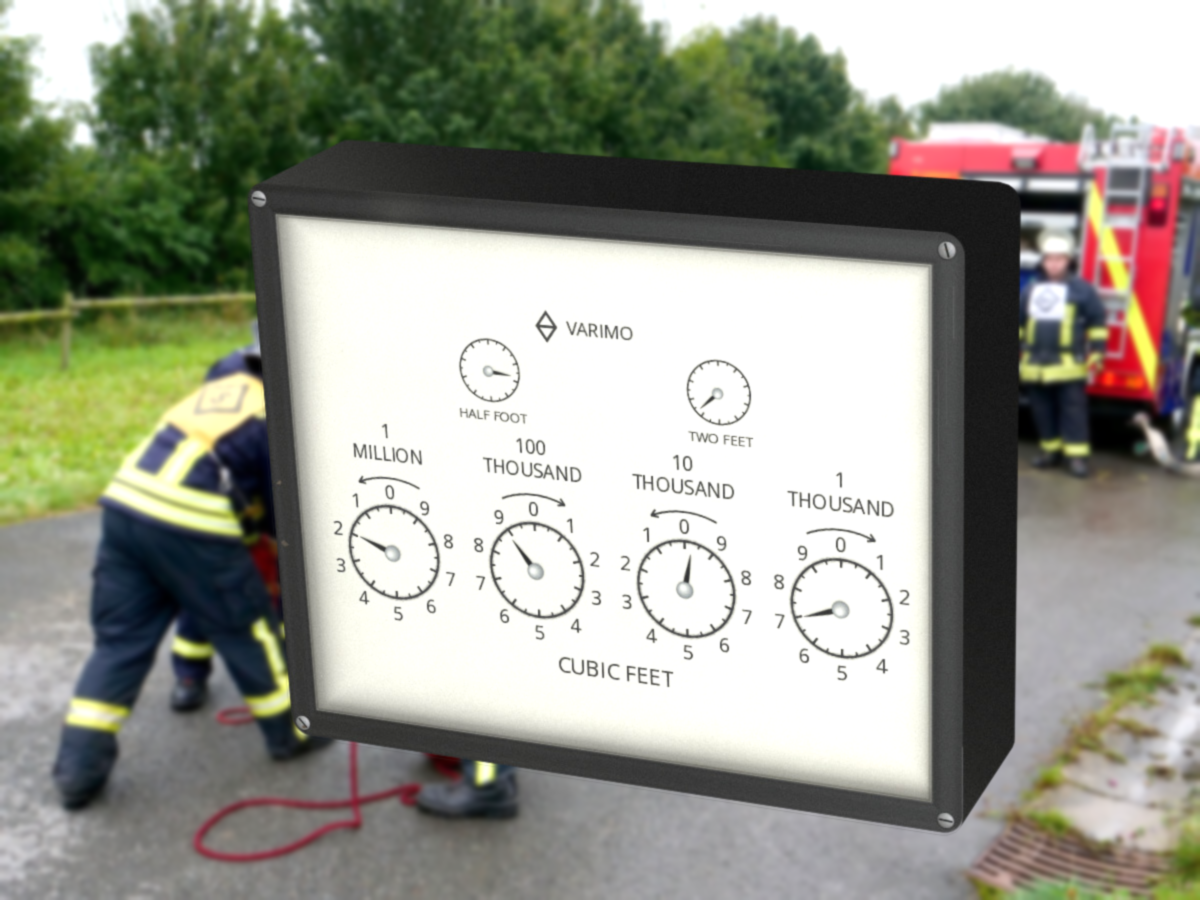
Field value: 189700
